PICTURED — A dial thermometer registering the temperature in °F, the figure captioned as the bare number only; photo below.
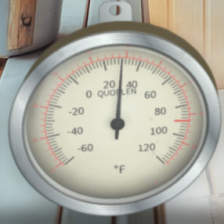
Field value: 30
